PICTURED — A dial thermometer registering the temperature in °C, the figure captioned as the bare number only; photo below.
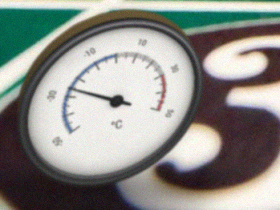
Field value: -25
